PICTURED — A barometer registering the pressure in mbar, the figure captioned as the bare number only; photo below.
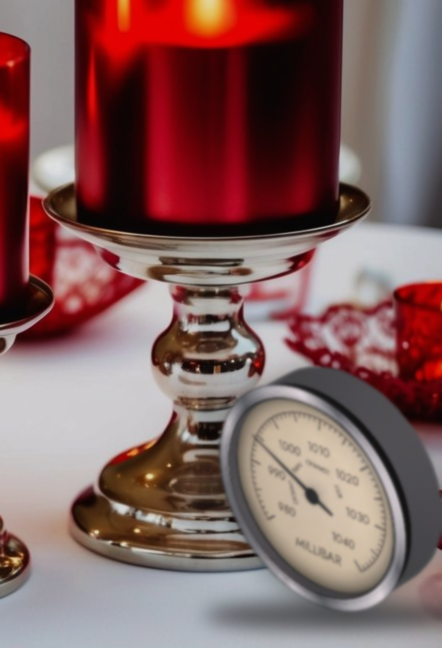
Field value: 995
